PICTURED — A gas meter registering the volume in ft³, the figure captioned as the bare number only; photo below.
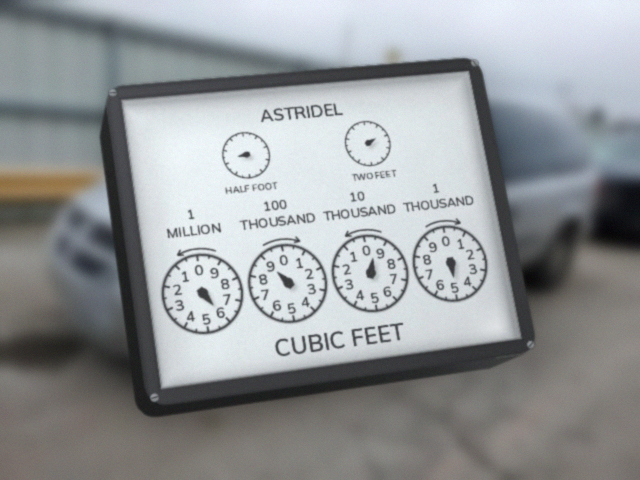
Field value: 589500
